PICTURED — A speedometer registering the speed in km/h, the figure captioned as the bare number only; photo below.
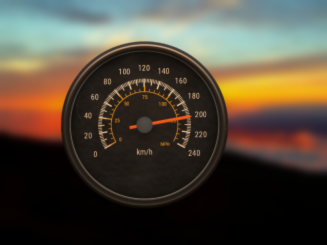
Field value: 200
